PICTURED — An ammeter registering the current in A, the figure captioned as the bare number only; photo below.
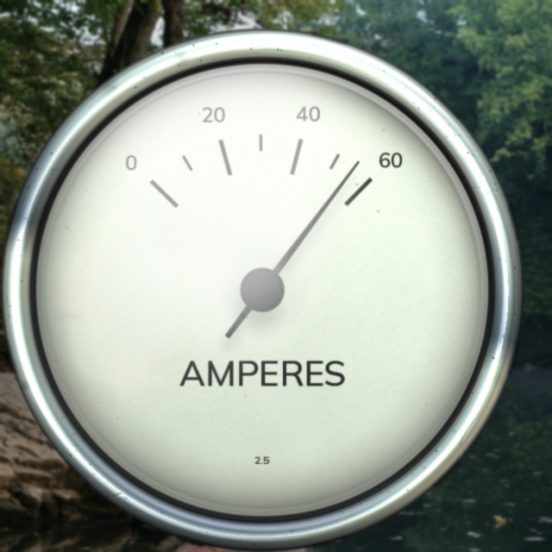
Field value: 55
